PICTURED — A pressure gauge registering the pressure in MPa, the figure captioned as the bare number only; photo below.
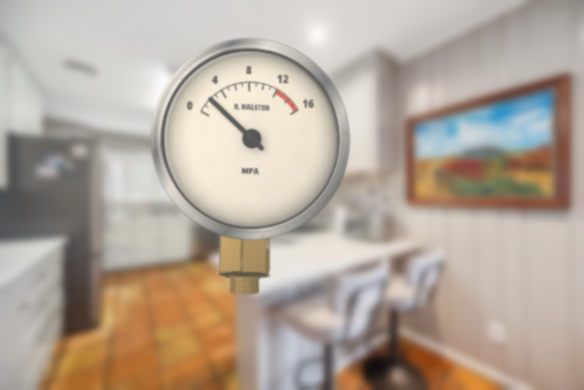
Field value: 2
